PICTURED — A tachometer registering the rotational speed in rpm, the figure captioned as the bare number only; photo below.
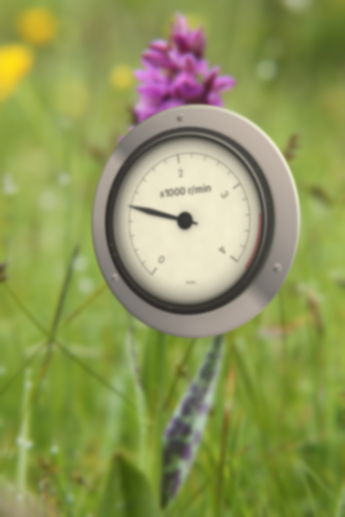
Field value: 1000
